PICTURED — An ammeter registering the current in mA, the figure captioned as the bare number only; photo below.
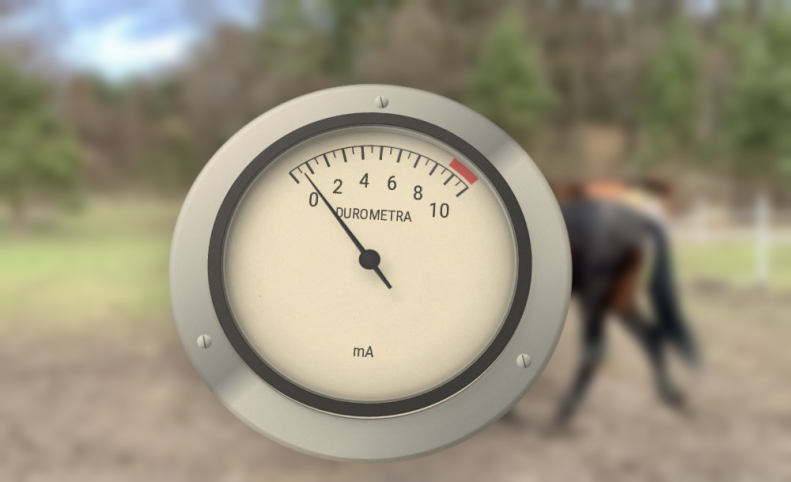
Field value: 0.5
